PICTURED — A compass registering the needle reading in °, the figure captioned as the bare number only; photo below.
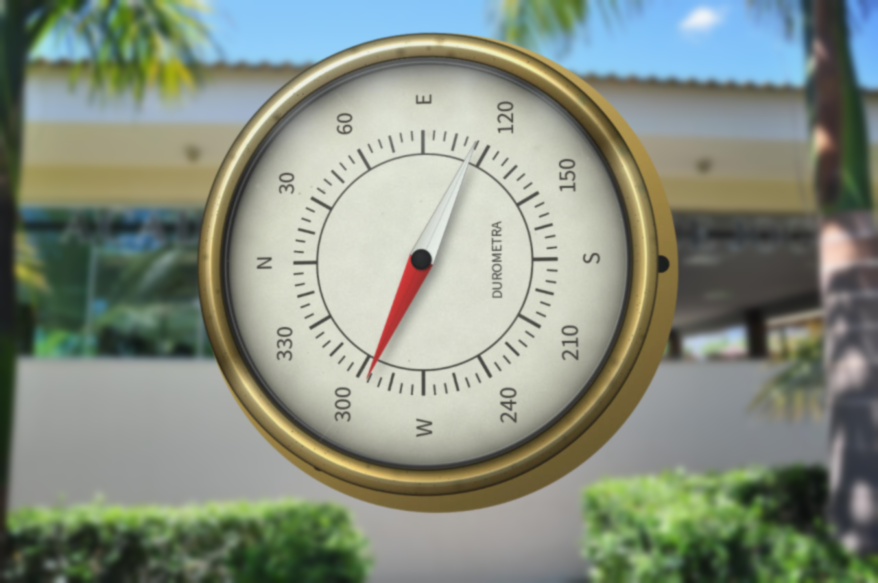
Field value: 295
